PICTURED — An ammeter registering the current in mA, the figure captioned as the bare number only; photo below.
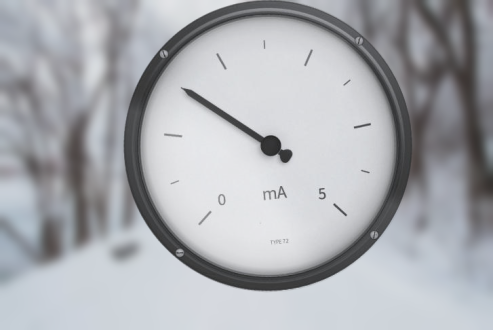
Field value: 1.5
